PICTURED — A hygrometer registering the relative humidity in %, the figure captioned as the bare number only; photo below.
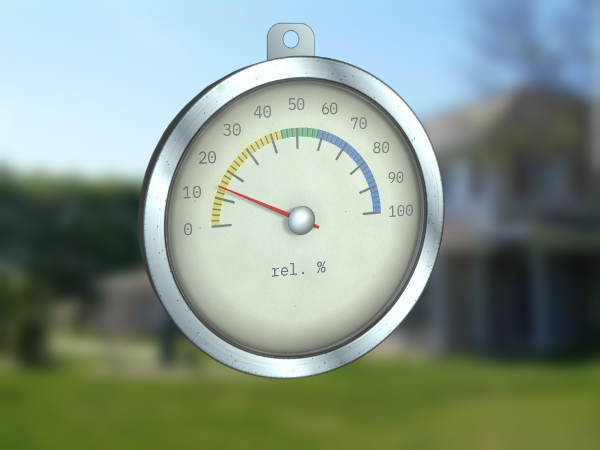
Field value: 14
